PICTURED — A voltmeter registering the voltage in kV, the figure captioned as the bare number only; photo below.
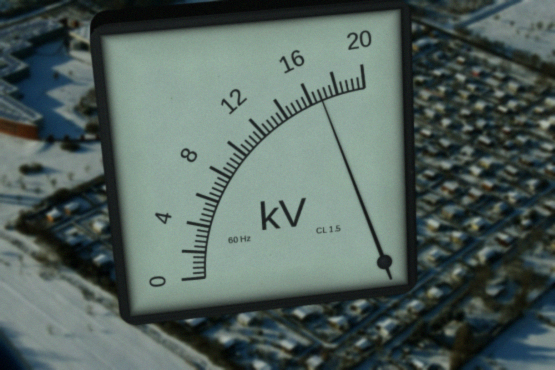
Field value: 16.8
